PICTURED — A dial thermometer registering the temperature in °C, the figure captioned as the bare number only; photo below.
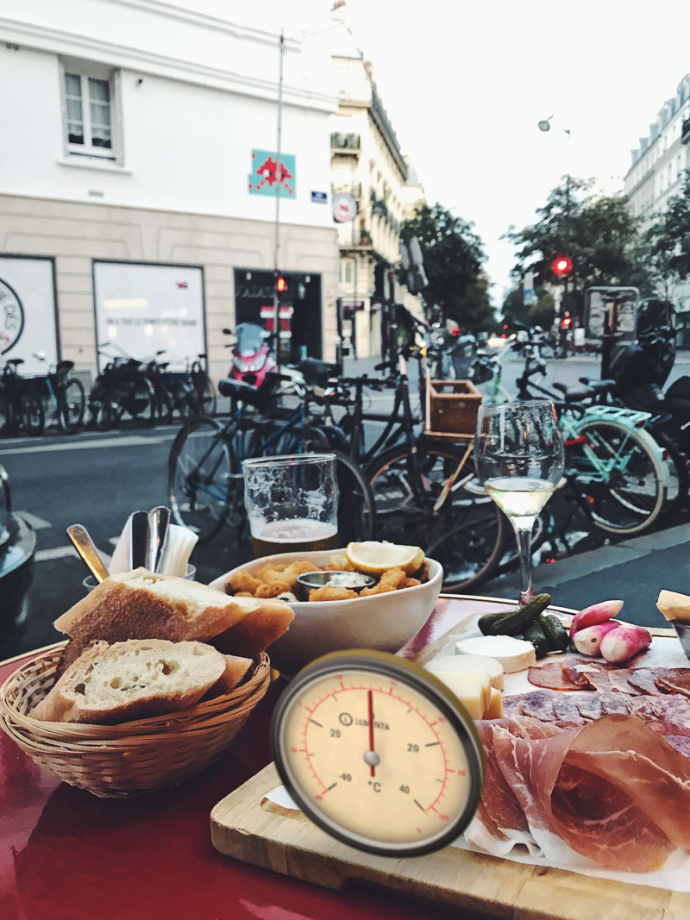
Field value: 0
